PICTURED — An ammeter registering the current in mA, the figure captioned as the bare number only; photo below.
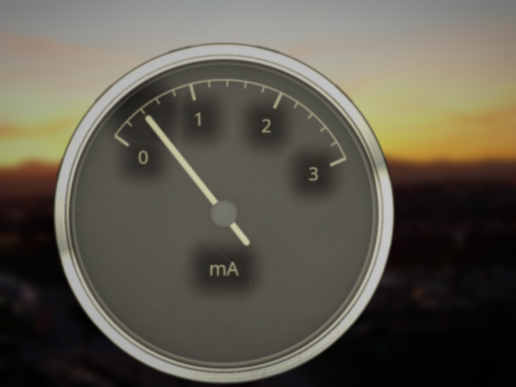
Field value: 0.4
